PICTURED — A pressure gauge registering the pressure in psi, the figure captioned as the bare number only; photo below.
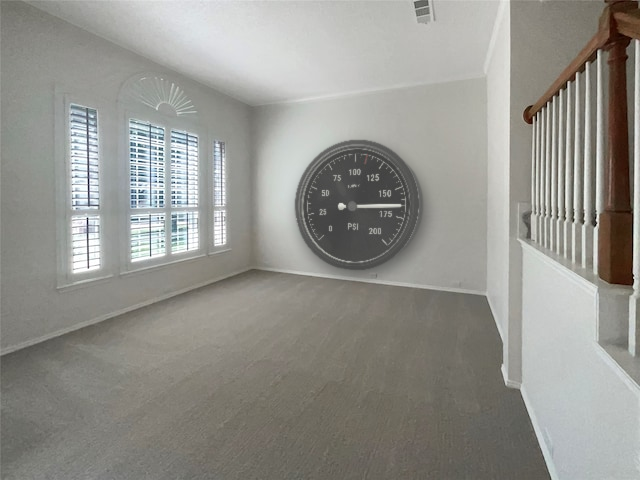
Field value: 165
